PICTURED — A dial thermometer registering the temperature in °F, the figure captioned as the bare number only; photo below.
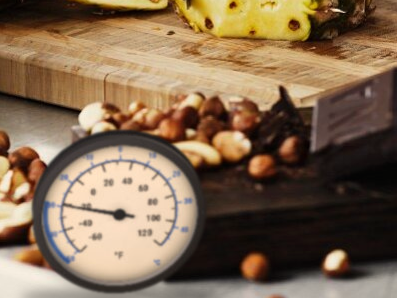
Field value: -20
